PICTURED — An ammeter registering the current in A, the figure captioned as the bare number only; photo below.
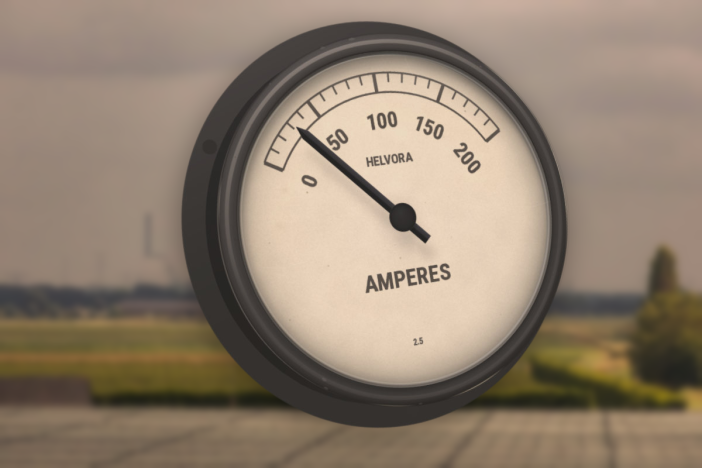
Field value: 30
